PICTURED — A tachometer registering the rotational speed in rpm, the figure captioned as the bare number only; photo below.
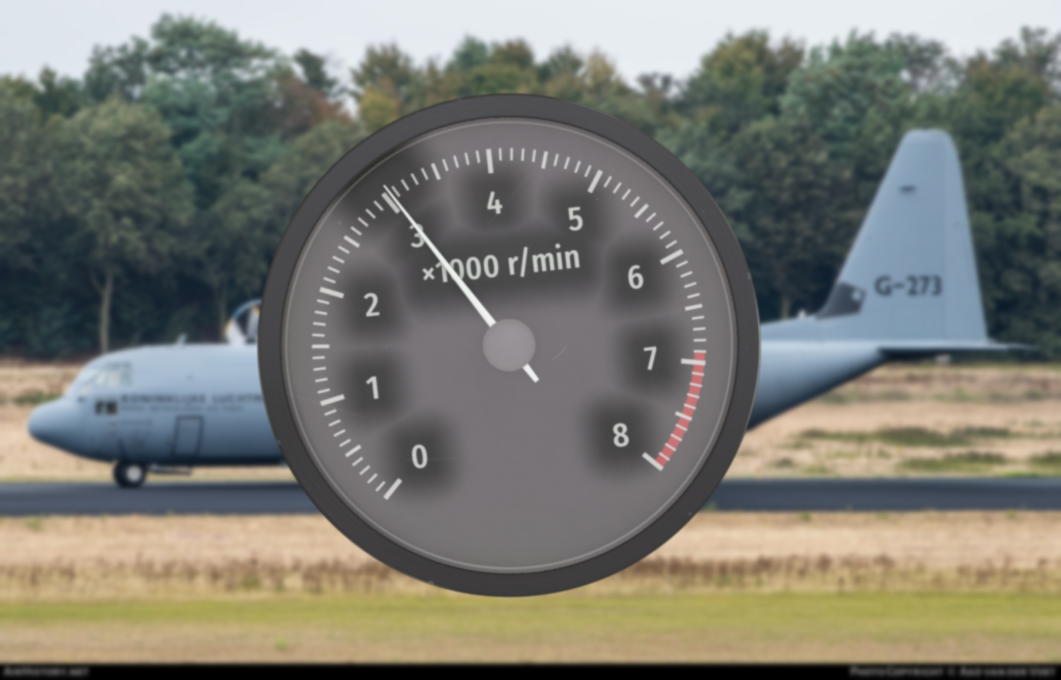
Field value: 3050
